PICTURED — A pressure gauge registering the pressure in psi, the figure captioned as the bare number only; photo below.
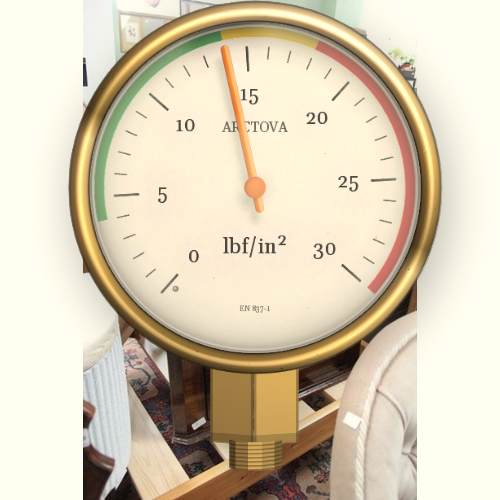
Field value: 14
